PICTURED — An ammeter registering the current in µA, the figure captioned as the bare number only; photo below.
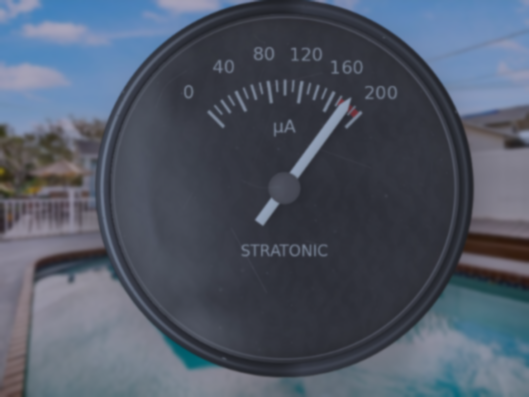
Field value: 180
